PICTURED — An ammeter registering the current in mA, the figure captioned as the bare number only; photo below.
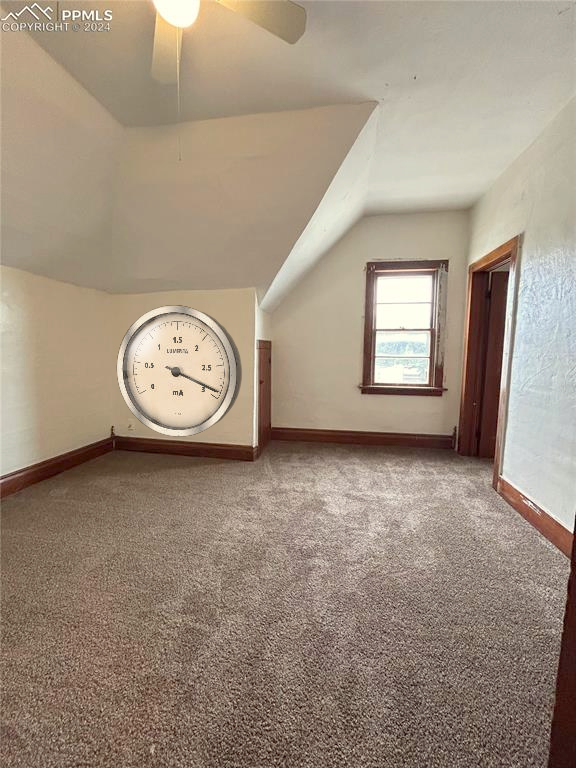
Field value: 2.9
